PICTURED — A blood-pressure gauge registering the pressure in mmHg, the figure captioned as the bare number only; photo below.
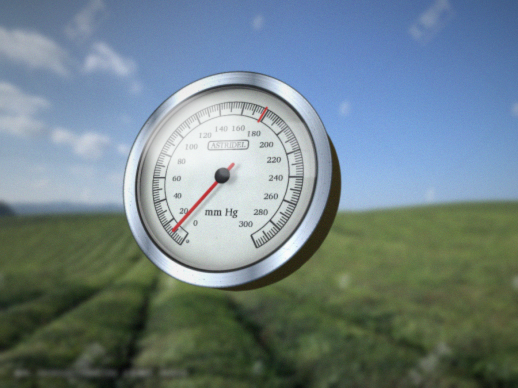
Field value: 10
